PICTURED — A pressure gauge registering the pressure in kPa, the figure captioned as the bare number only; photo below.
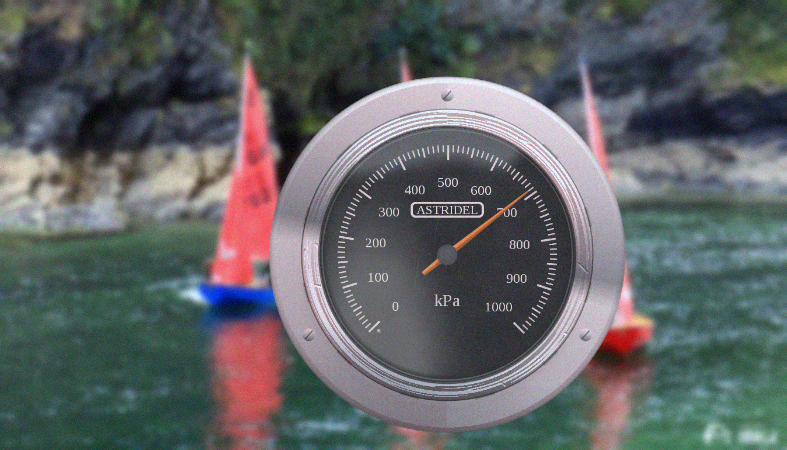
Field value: 690
